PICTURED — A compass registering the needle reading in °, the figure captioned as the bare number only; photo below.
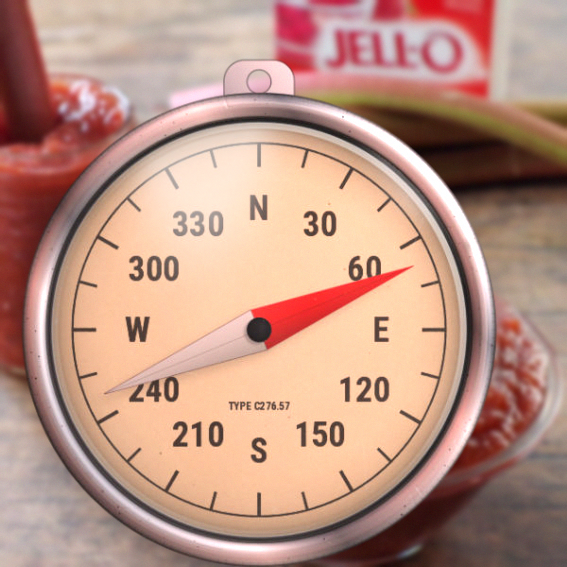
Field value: 67.5
